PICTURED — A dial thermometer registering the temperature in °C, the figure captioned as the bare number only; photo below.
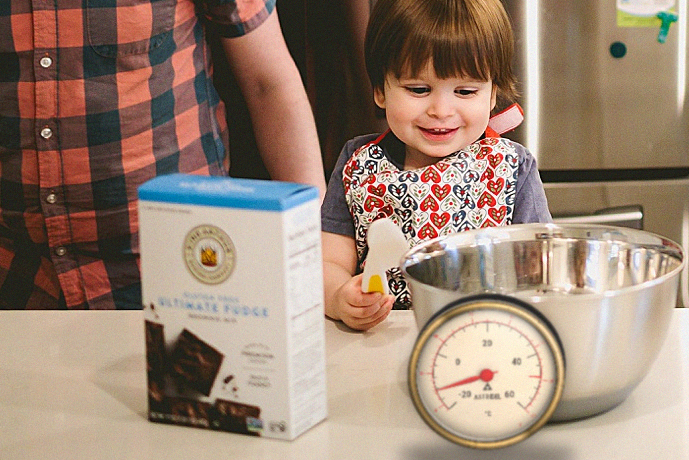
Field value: -12
